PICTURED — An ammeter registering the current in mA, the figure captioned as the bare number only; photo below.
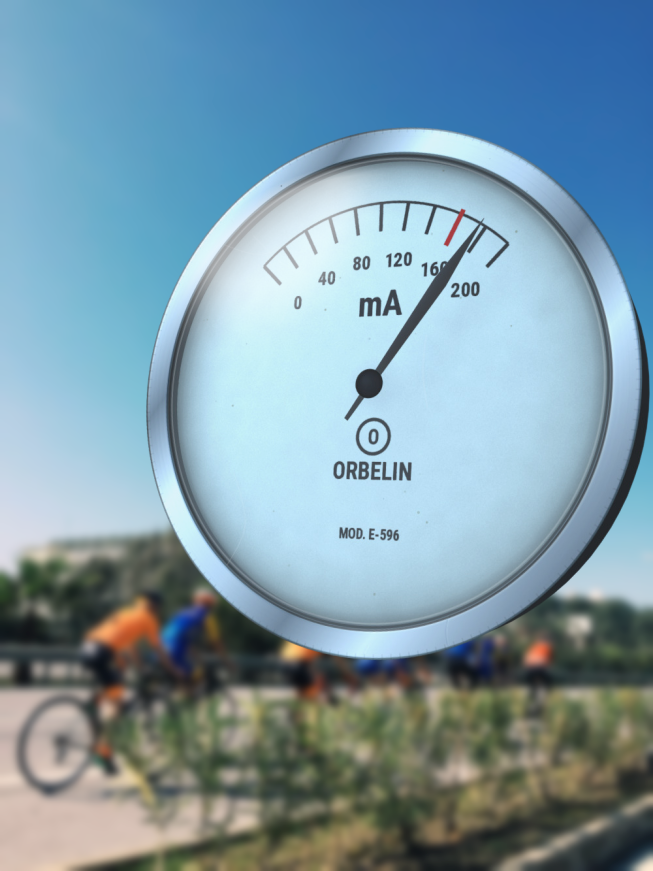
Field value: 180
